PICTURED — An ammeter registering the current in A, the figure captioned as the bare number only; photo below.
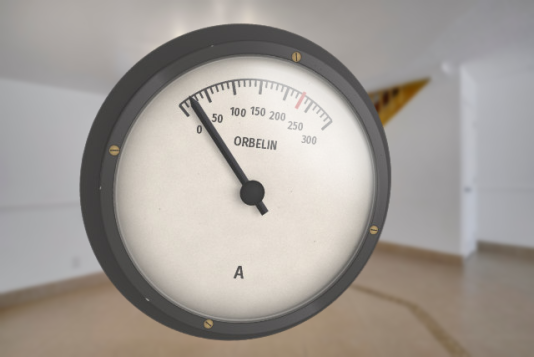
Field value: 20
